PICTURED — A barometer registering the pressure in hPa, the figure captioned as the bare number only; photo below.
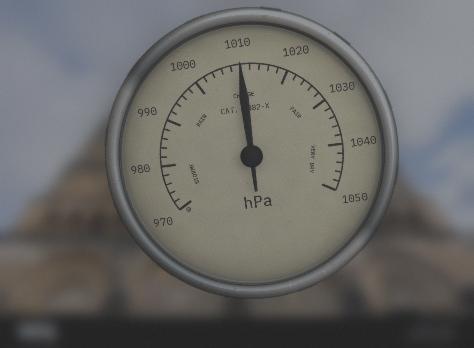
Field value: 1010
